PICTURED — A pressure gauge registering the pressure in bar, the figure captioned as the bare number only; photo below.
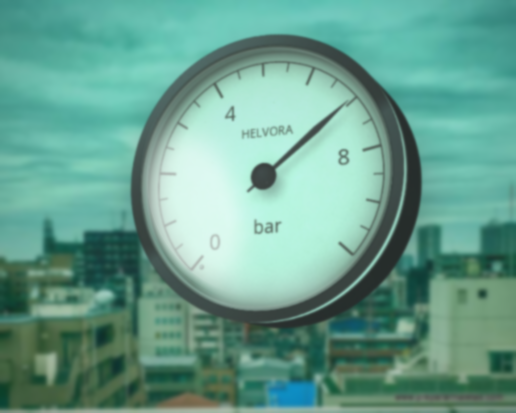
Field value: 7
